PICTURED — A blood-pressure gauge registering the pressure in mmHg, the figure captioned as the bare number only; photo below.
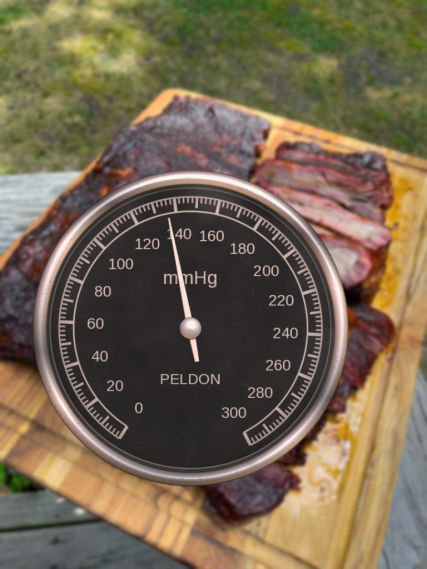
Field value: 136
